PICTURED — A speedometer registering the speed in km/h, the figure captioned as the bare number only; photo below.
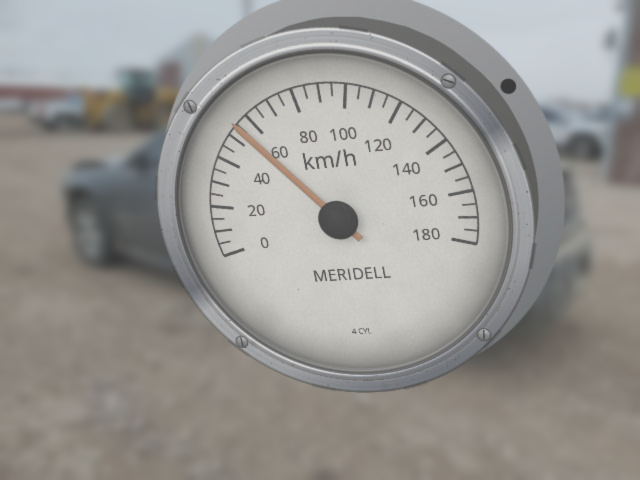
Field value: 55
